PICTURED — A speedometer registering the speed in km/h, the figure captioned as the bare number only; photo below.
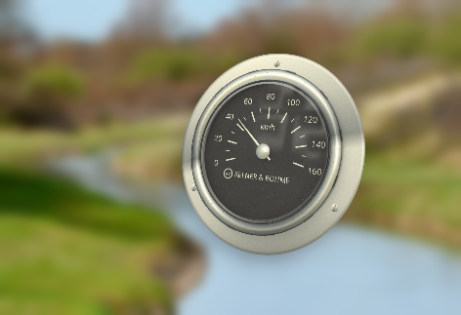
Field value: 45
